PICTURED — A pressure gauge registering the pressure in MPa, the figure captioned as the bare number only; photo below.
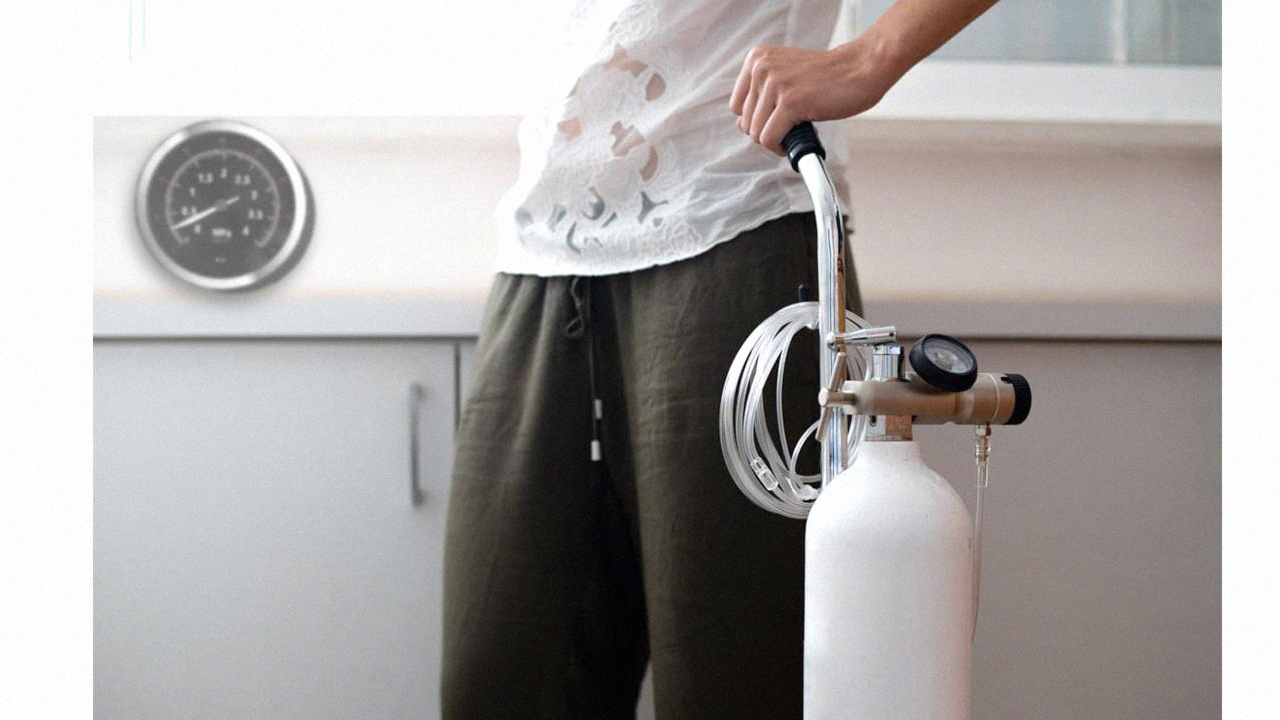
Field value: 0.25
